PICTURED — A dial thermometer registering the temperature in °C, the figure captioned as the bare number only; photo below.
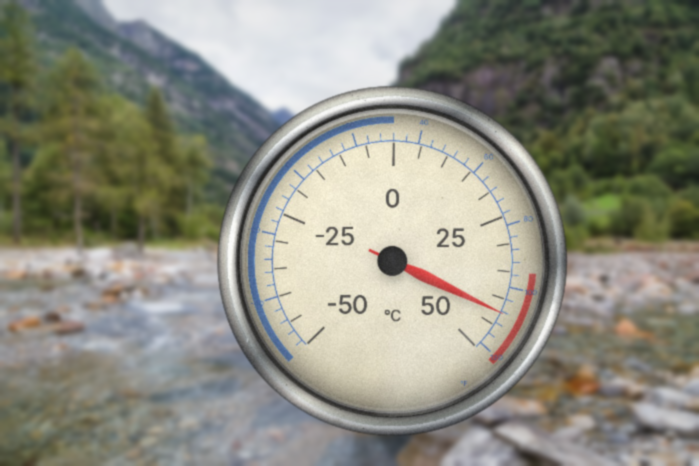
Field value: 42.5
